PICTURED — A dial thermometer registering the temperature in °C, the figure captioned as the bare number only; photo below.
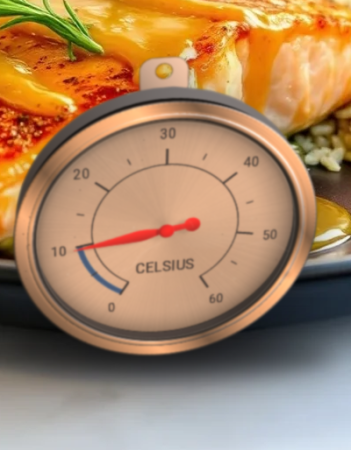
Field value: 10
